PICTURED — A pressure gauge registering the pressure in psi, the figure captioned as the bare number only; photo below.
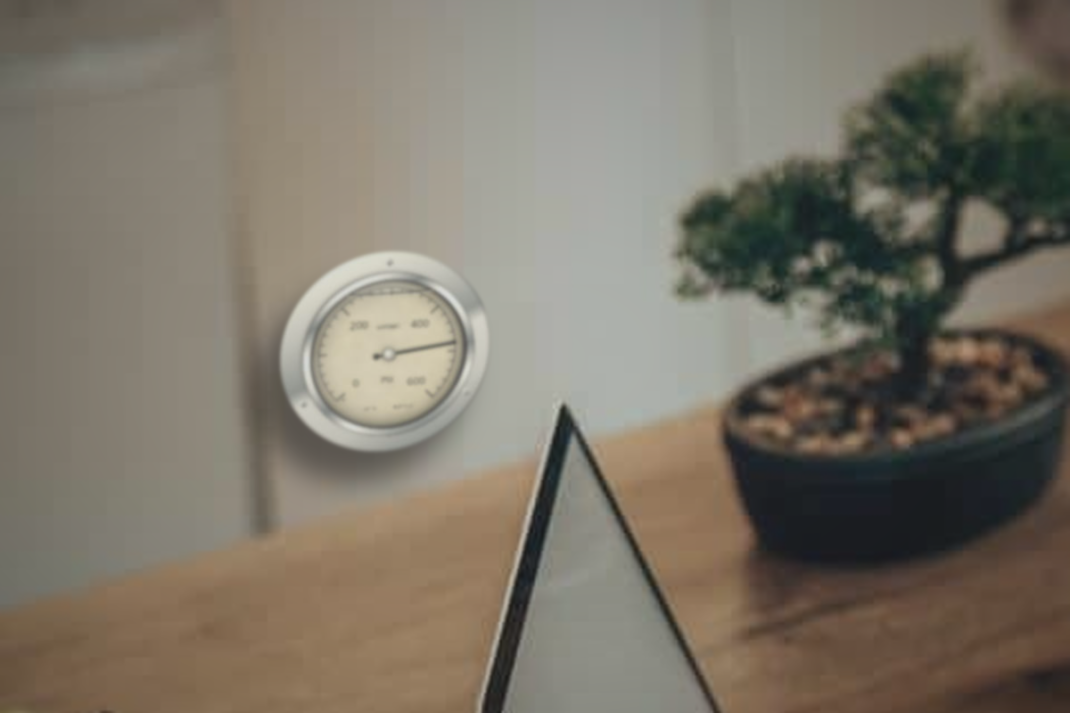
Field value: 480
